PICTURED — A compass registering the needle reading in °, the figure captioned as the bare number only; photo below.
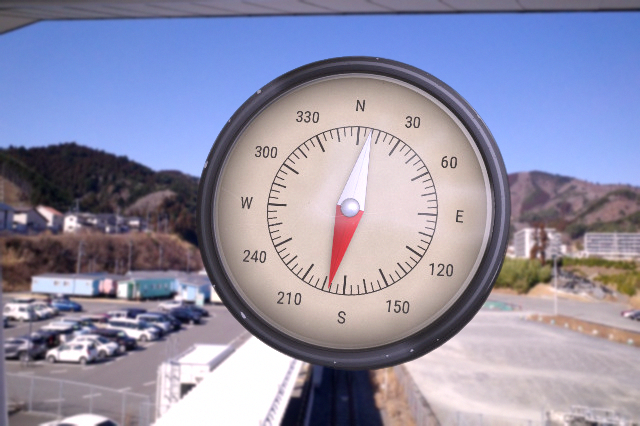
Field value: 190
